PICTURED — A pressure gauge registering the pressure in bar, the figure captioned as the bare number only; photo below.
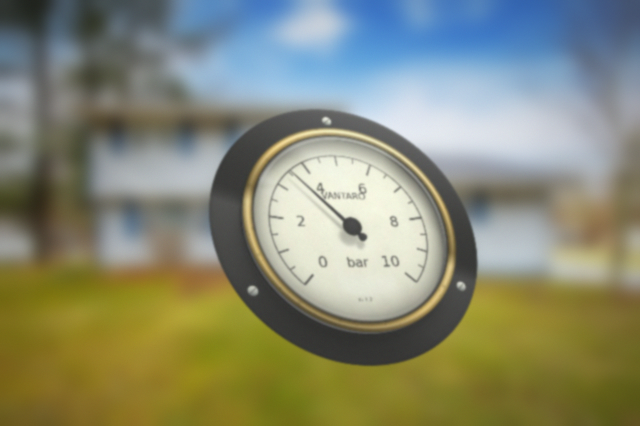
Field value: 3.5
